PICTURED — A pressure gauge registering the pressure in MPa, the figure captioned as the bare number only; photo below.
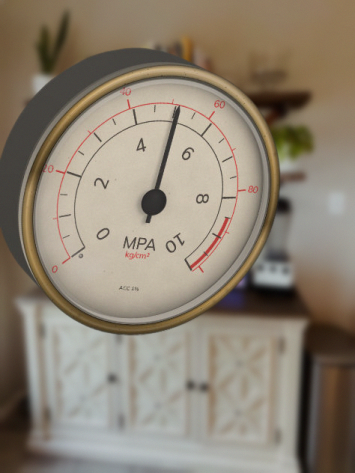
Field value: 5
